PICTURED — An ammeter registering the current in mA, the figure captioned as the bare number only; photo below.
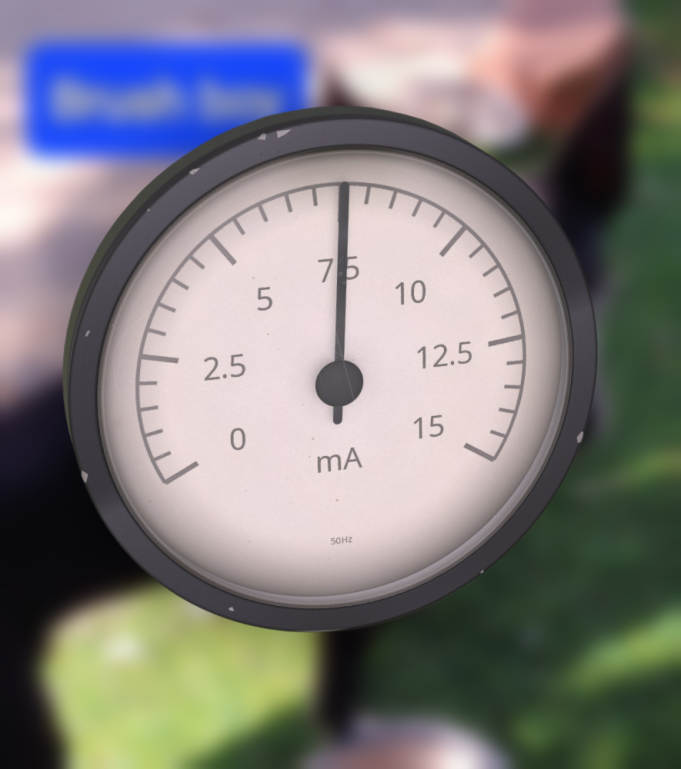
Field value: 7.5
